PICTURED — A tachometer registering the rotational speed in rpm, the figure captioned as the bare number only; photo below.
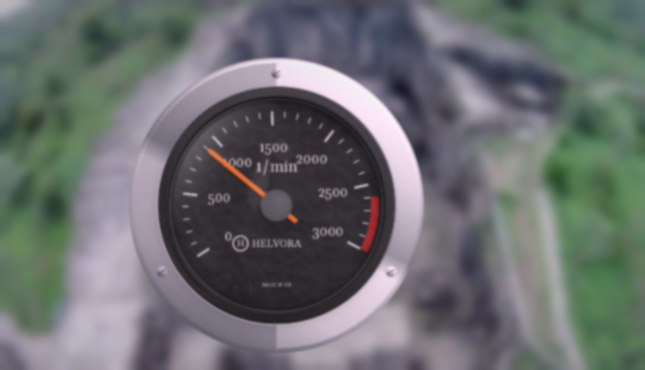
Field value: 900
